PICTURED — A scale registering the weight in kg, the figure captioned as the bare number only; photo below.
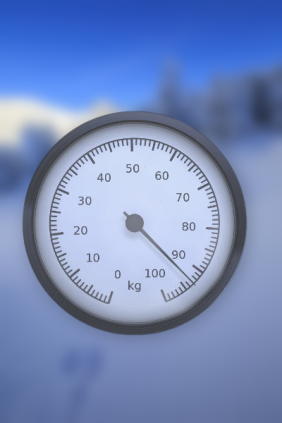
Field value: 93
